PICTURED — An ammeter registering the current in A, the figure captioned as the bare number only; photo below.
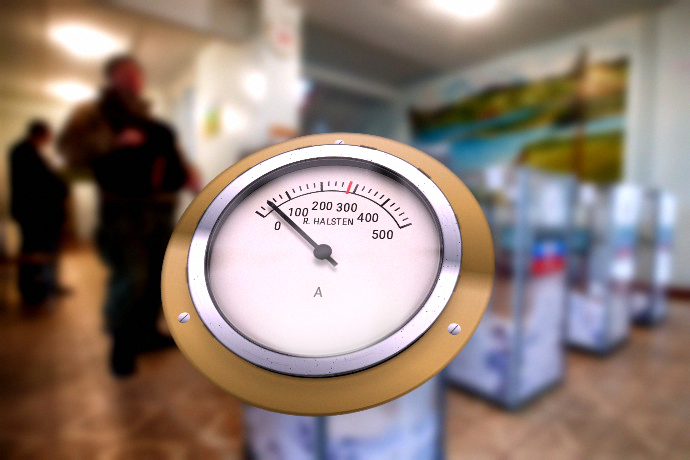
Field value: 40
